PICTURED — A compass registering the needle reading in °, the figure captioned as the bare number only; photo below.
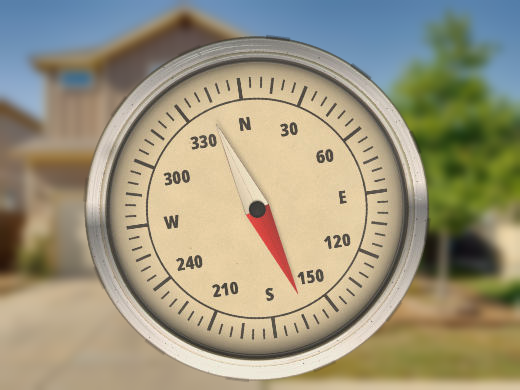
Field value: 162.5
